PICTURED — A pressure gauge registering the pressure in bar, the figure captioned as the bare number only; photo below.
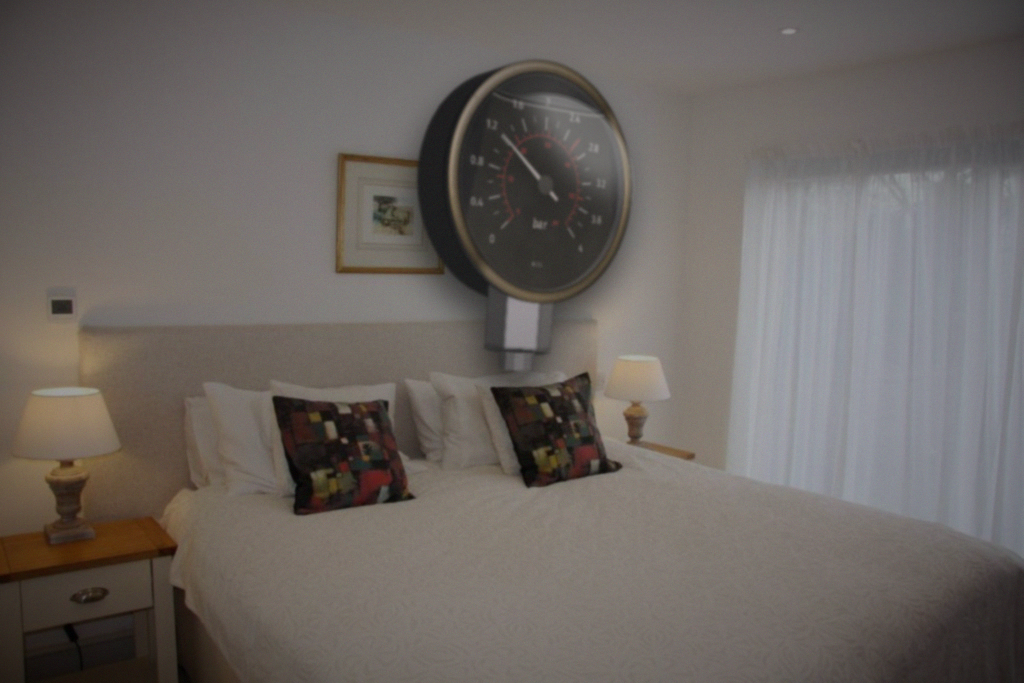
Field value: 1.2
